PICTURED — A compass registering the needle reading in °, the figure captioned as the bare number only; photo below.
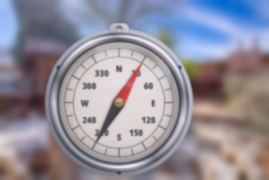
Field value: 30
